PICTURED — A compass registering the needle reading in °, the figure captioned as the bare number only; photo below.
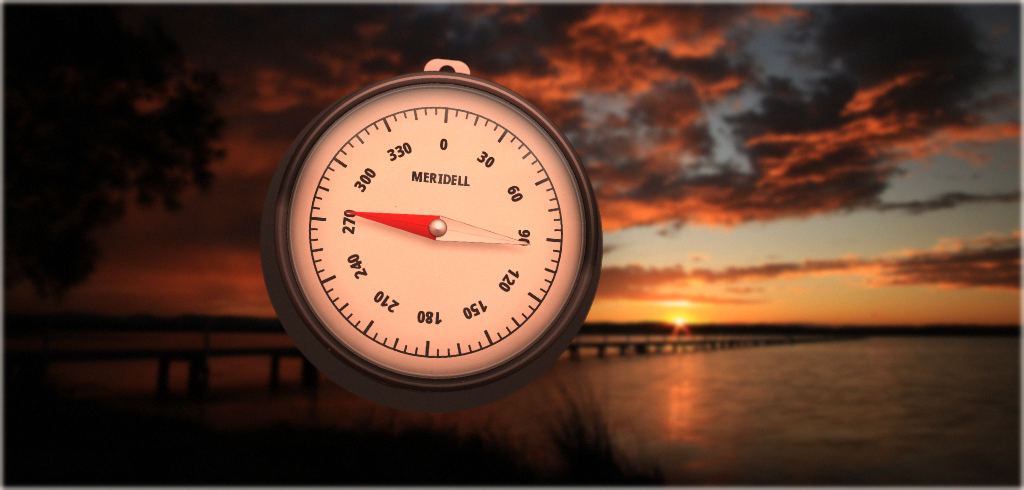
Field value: 275
